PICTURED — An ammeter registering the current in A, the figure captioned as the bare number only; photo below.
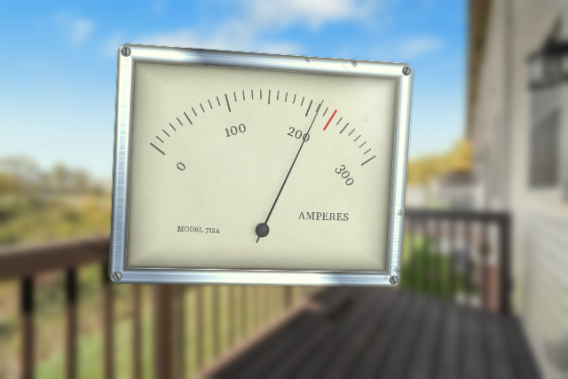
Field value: 210
